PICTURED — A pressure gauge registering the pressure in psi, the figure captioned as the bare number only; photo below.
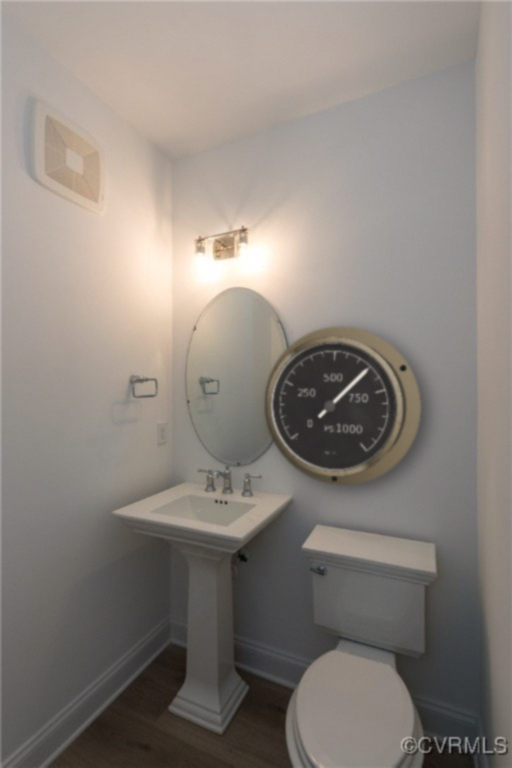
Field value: 650
